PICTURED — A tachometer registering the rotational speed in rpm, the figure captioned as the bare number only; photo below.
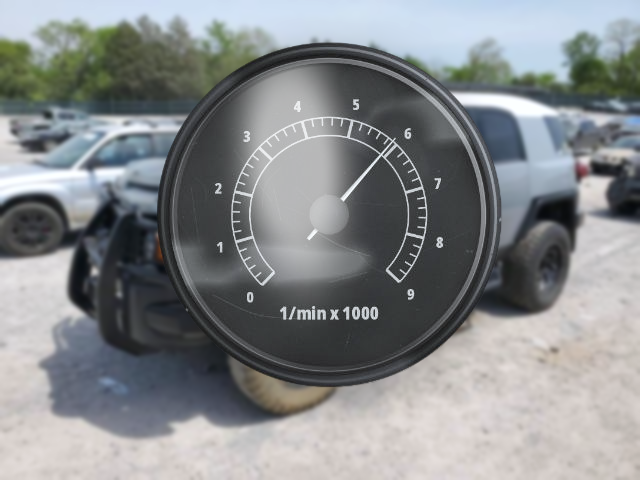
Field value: 5900
